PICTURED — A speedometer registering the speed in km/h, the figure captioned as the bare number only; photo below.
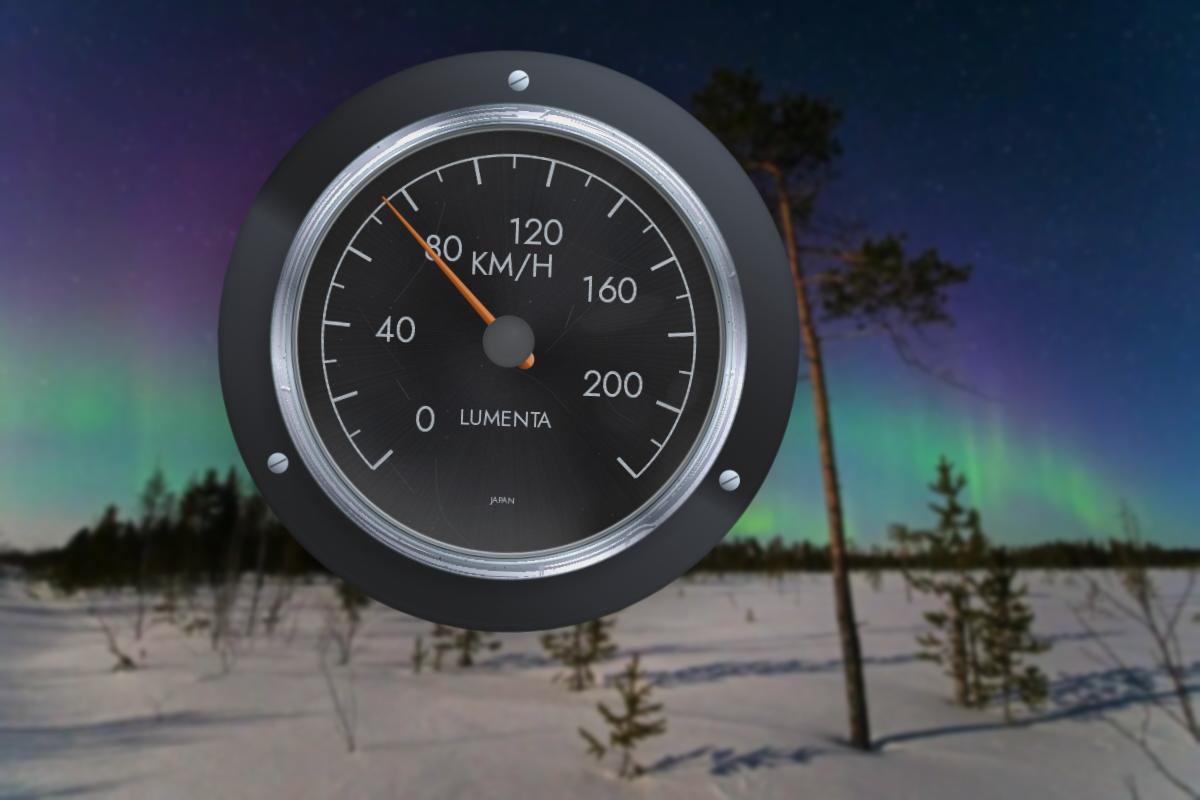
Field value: 75
